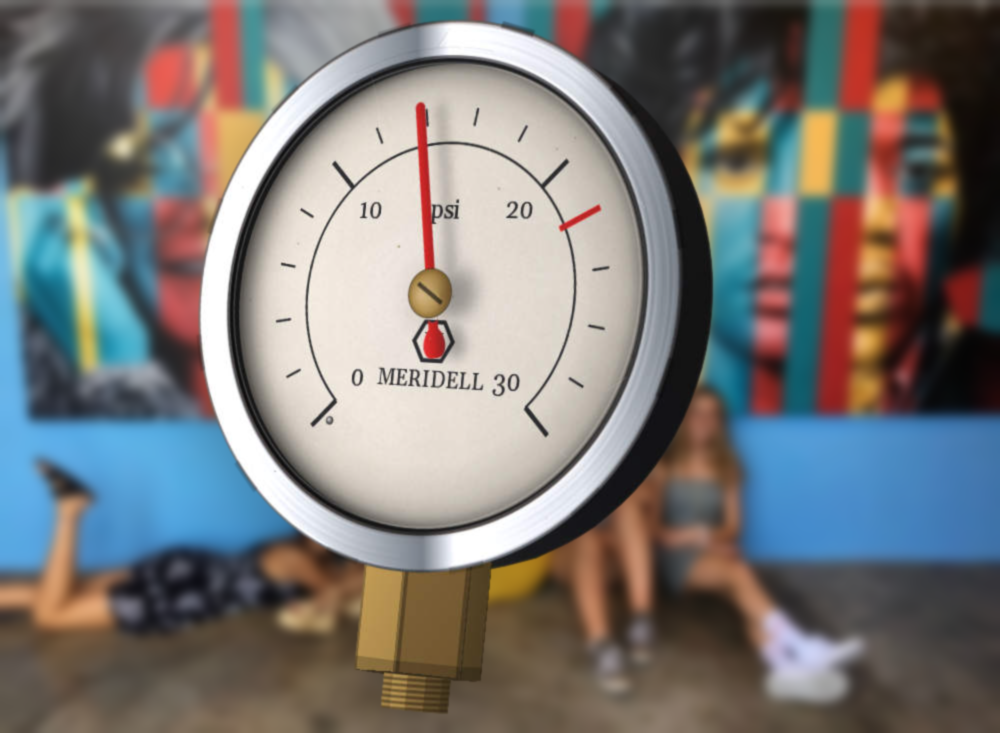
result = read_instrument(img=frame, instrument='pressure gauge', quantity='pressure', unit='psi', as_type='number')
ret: 14 psi
